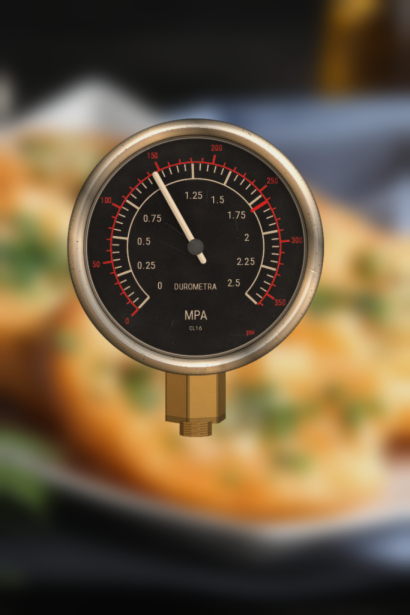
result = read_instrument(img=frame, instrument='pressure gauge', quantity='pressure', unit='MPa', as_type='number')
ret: 1 MPa
